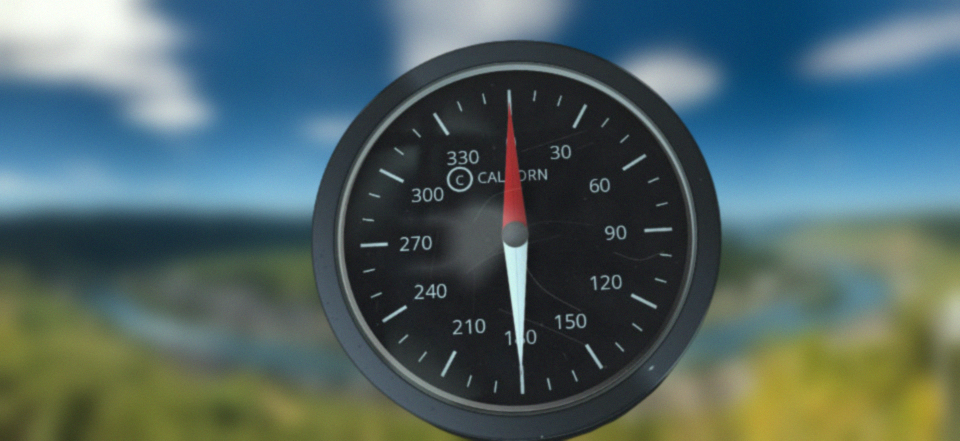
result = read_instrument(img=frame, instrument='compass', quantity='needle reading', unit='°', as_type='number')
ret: 0 °
